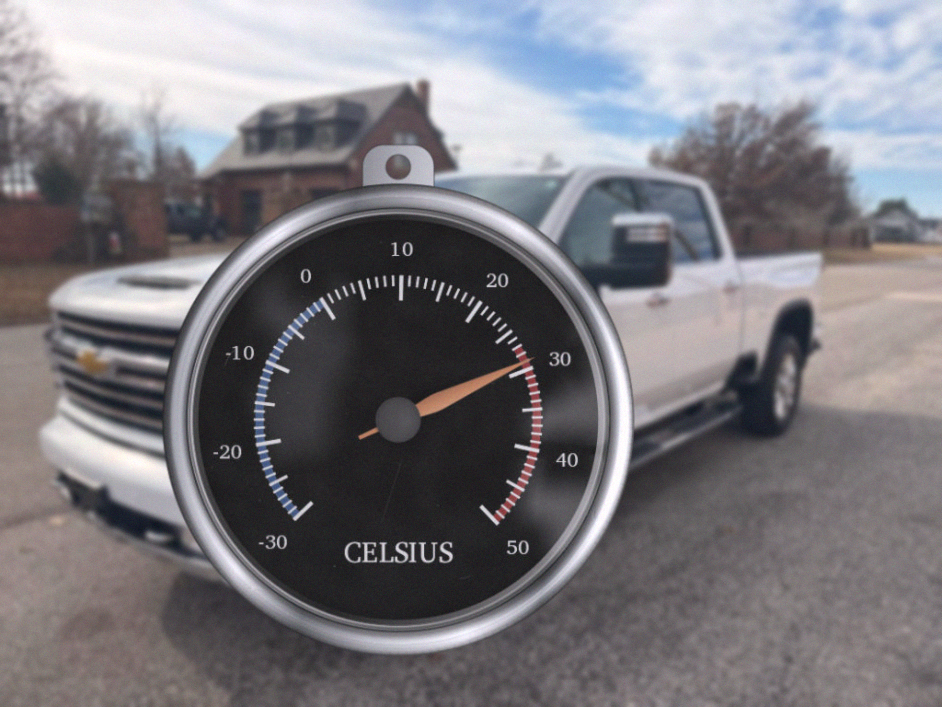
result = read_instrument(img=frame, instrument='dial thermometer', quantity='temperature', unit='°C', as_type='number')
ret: 29 °C
